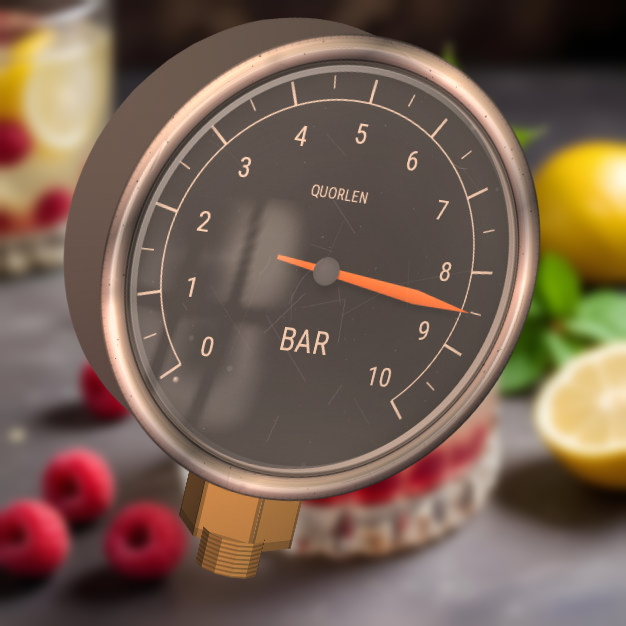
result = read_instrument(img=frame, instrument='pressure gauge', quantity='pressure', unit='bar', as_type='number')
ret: 8.5 bar
